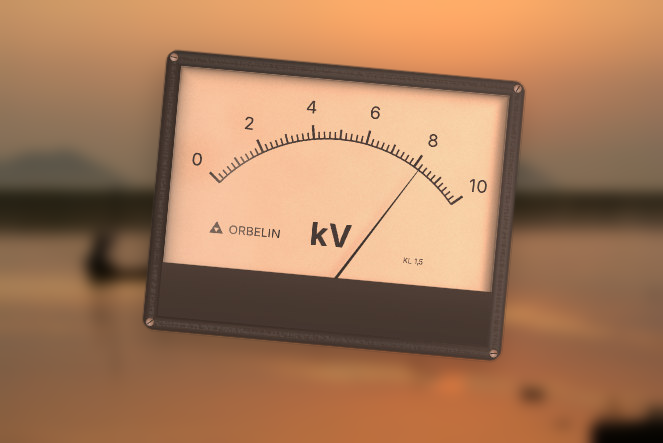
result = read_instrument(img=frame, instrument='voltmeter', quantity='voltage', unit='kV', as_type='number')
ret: 8.2 kV
